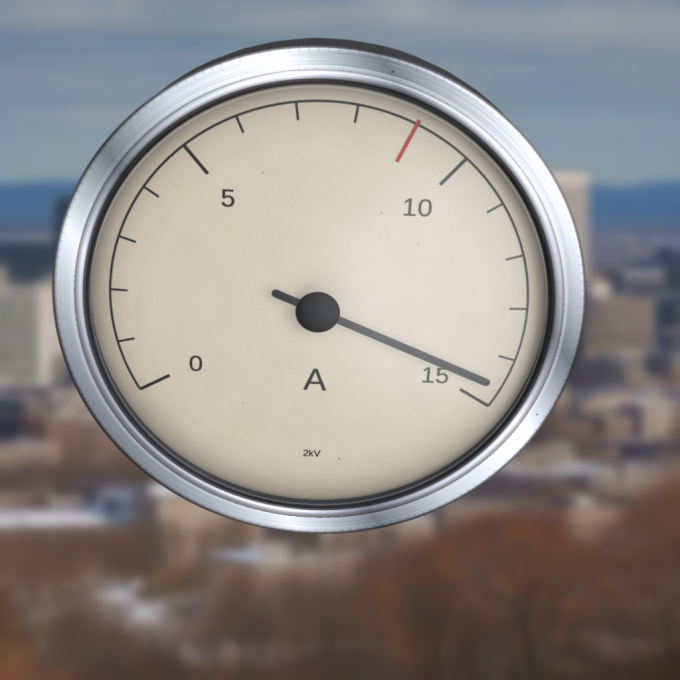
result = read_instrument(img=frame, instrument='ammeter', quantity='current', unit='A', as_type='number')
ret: 14.5 A
